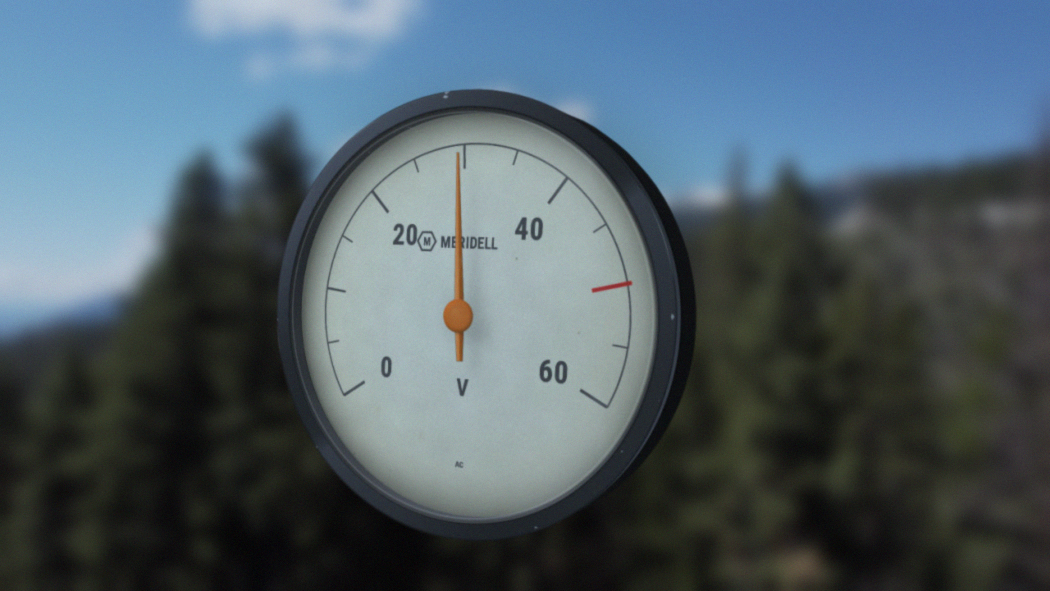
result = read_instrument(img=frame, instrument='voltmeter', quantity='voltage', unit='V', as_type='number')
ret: 30 V
